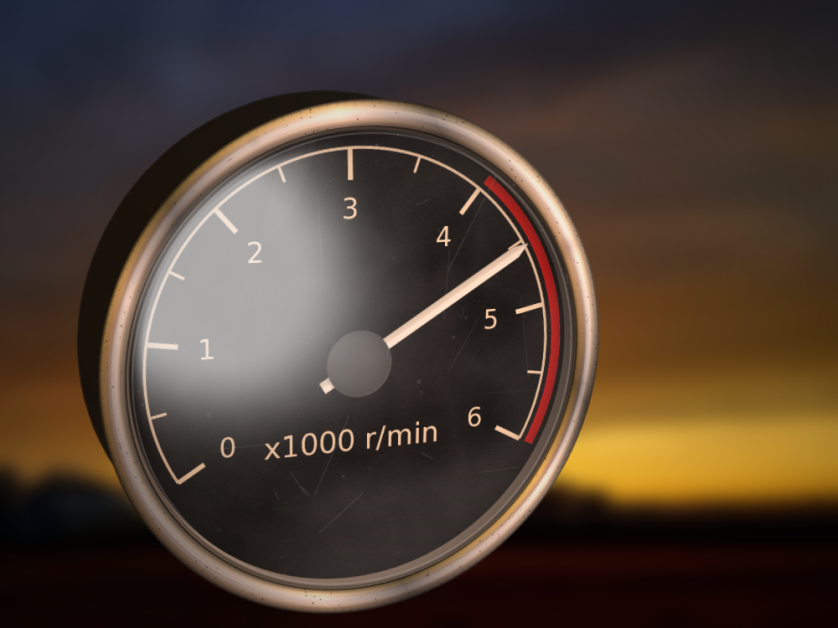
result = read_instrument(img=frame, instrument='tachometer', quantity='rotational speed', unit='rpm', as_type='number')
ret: 4500 rpm
